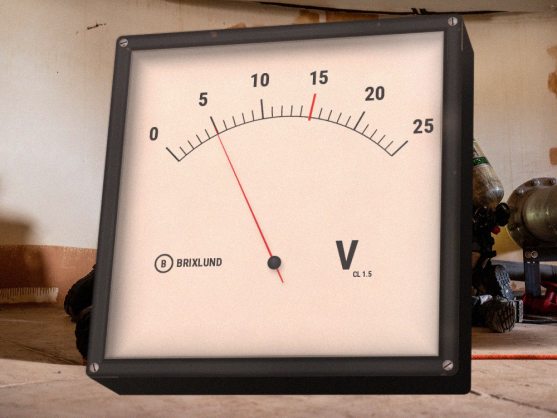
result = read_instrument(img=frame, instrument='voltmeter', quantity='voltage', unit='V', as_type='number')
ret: 5 V
